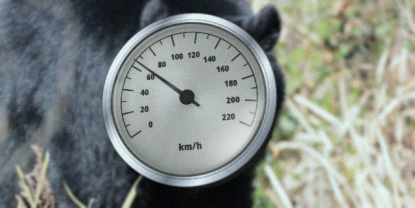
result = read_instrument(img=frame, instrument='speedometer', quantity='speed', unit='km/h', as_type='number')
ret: 65 km/h
